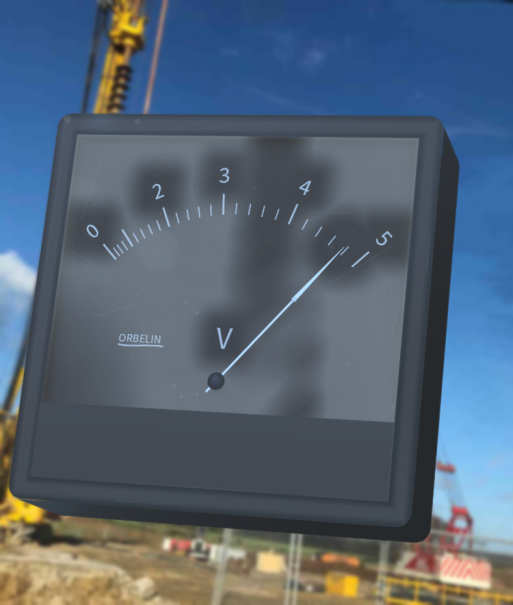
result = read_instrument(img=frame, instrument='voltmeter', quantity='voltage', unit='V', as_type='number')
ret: 4.8 V
